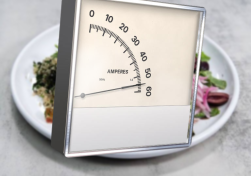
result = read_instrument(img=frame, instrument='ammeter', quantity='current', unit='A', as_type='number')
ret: 55 A
